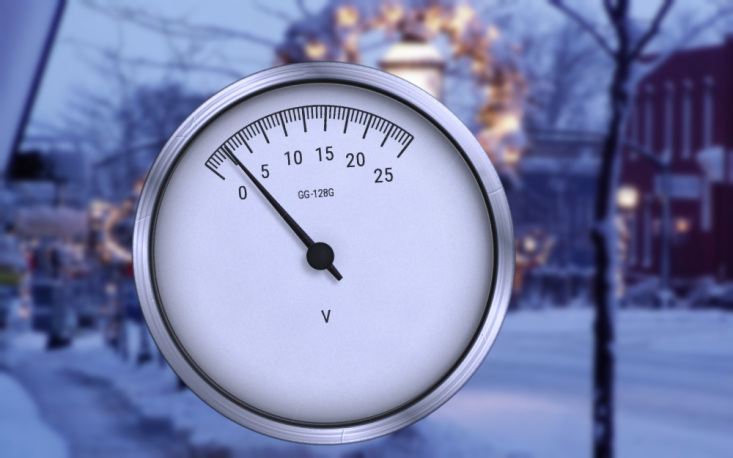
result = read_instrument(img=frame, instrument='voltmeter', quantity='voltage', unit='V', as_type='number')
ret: 3 V
